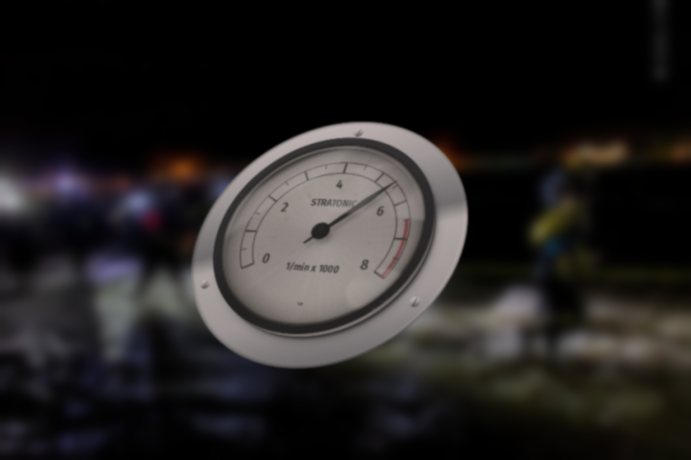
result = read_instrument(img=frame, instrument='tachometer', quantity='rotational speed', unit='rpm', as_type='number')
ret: 5500 rpm
